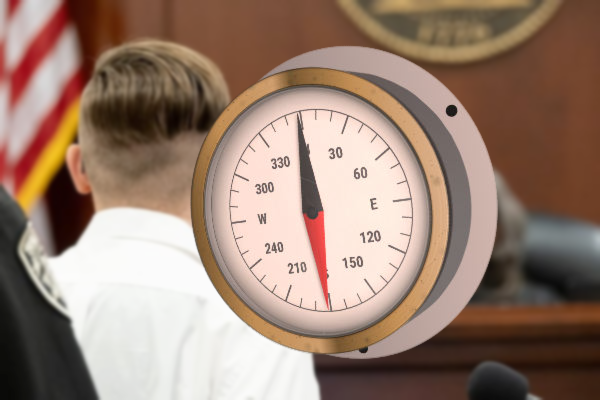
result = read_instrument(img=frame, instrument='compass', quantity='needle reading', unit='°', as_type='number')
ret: 180 °
